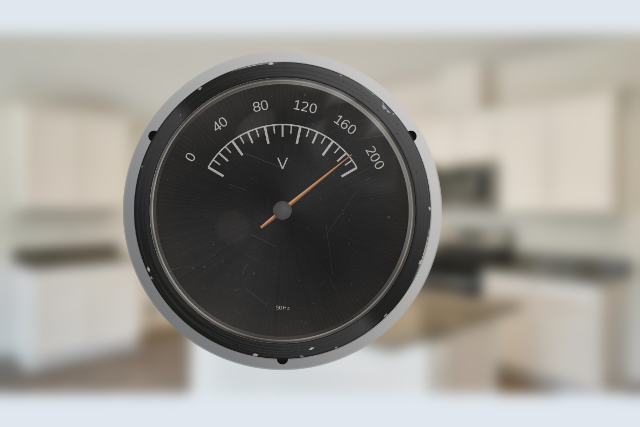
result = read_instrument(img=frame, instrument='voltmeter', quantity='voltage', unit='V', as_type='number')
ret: 185 V
